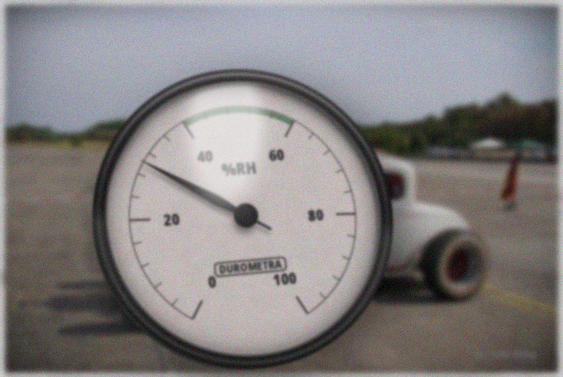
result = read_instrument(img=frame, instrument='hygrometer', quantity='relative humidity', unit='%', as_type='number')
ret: 30 %
